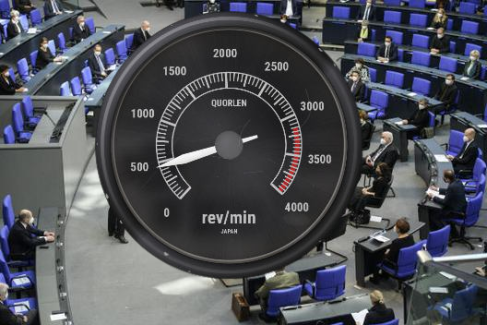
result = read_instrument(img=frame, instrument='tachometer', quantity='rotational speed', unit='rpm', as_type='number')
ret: 450 rpm
